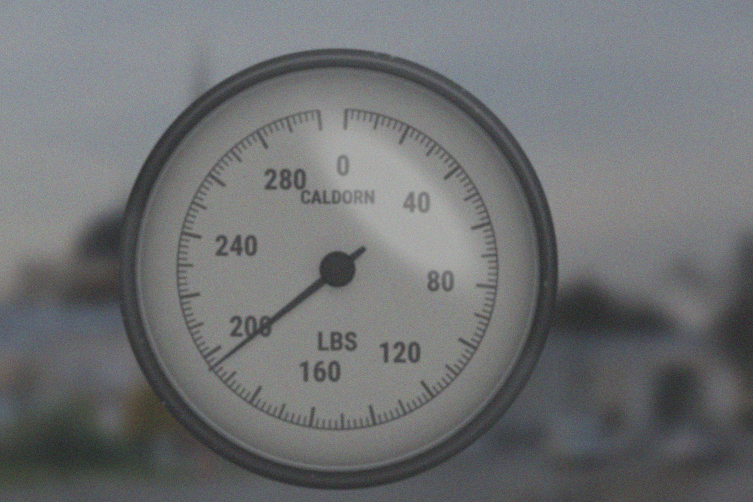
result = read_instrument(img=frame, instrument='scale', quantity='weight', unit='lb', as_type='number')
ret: 196 lb
